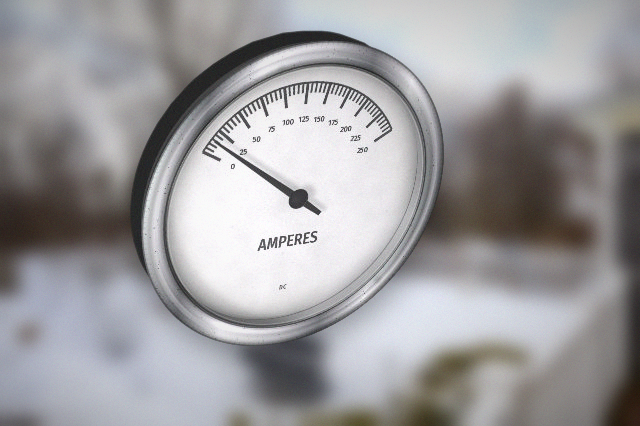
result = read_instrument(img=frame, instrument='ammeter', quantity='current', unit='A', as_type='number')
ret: 15 A
